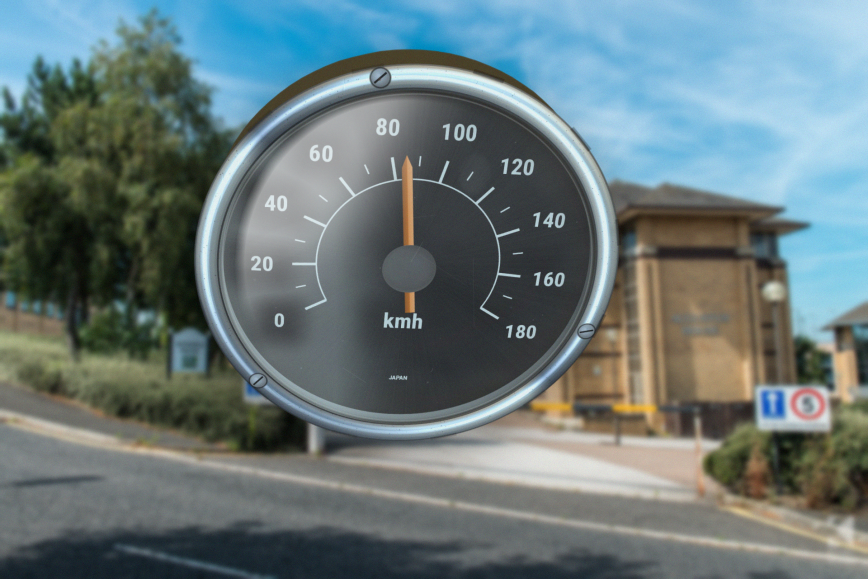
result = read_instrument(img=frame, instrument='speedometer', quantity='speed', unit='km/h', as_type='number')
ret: 85 km/h
